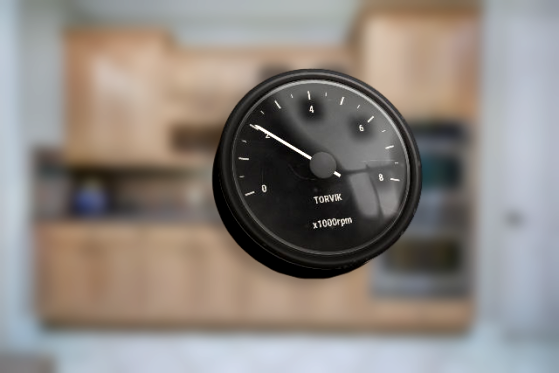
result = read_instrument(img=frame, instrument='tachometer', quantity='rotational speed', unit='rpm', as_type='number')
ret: 2000 rpm
